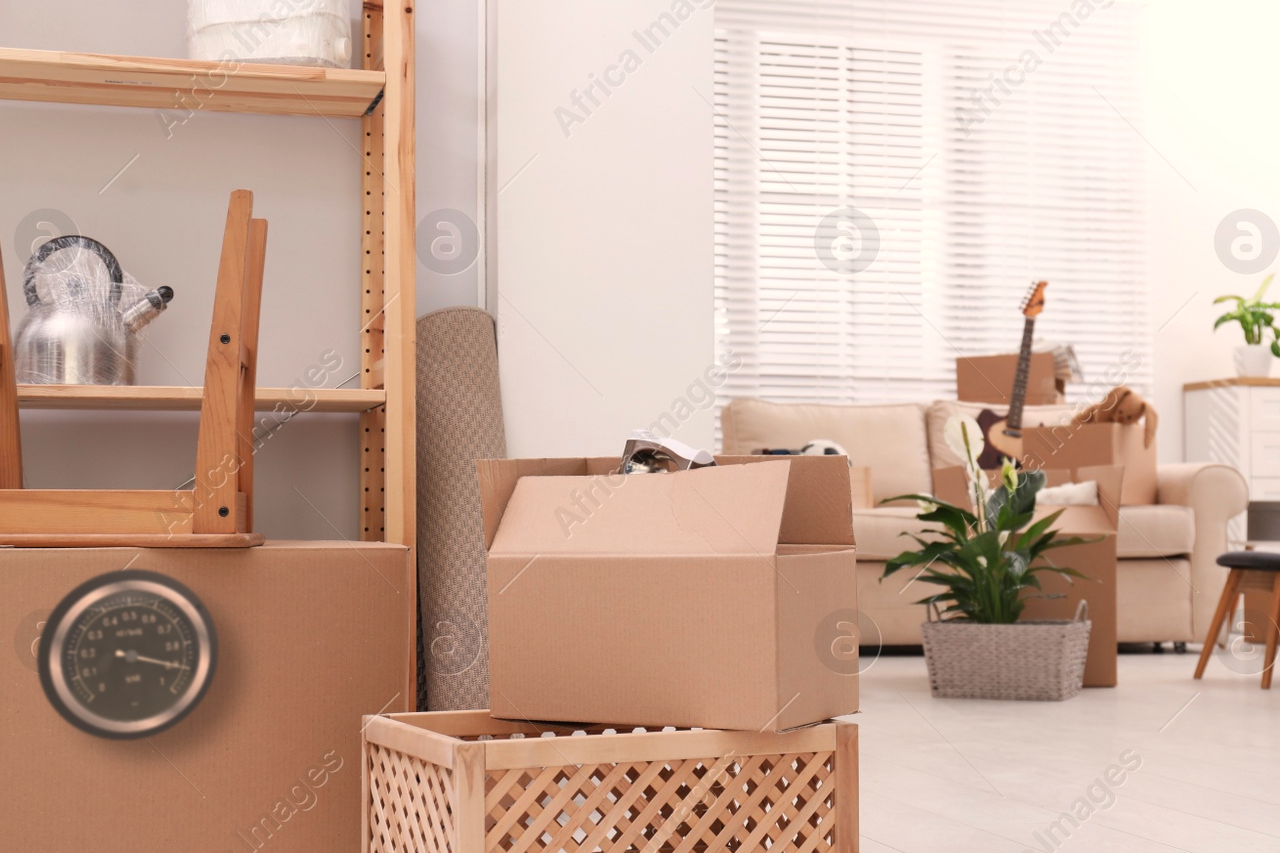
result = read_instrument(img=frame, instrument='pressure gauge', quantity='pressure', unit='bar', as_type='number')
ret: 0.9 bar
